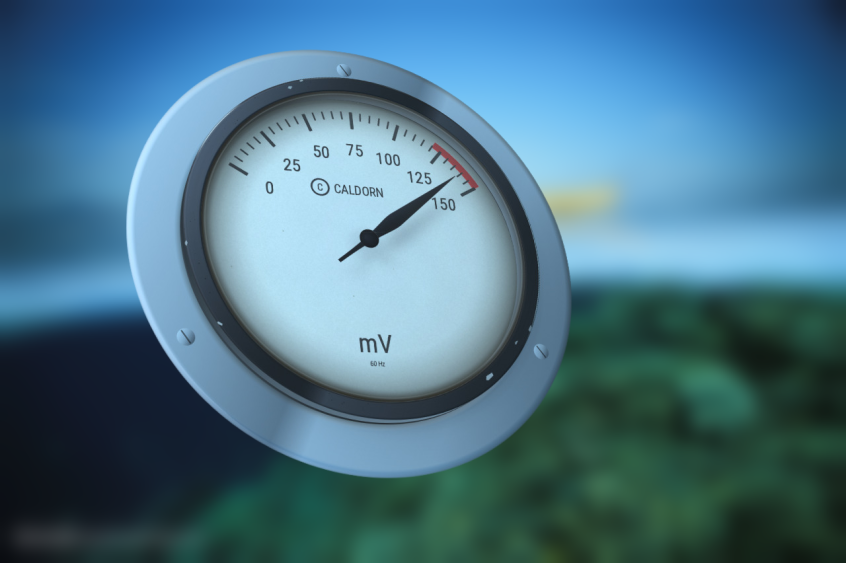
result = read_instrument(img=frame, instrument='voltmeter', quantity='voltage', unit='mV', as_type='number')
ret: 140 mV
